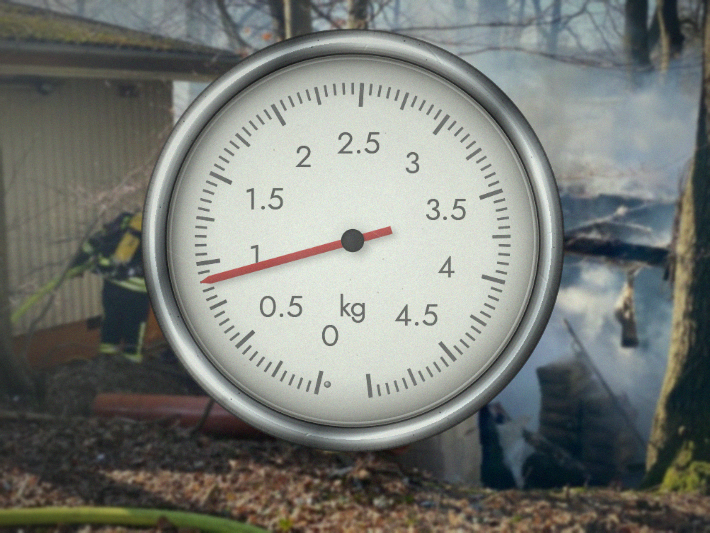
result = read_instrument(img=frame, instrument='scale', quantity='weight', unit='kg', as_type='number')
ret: 0.9 kg
